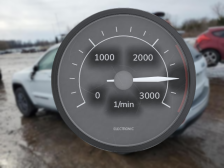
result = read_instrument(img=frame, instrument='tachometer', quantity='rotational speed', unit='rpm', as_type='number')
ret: 2600 rpm
